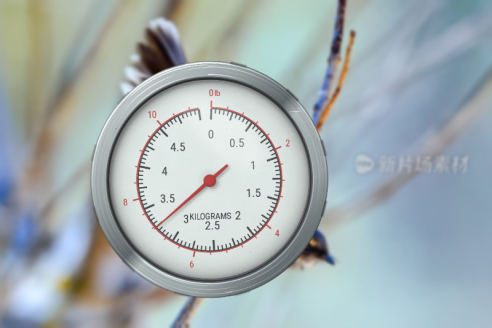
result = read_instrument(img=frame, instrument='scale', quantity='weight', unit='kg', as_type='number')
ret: 3.25 kg
